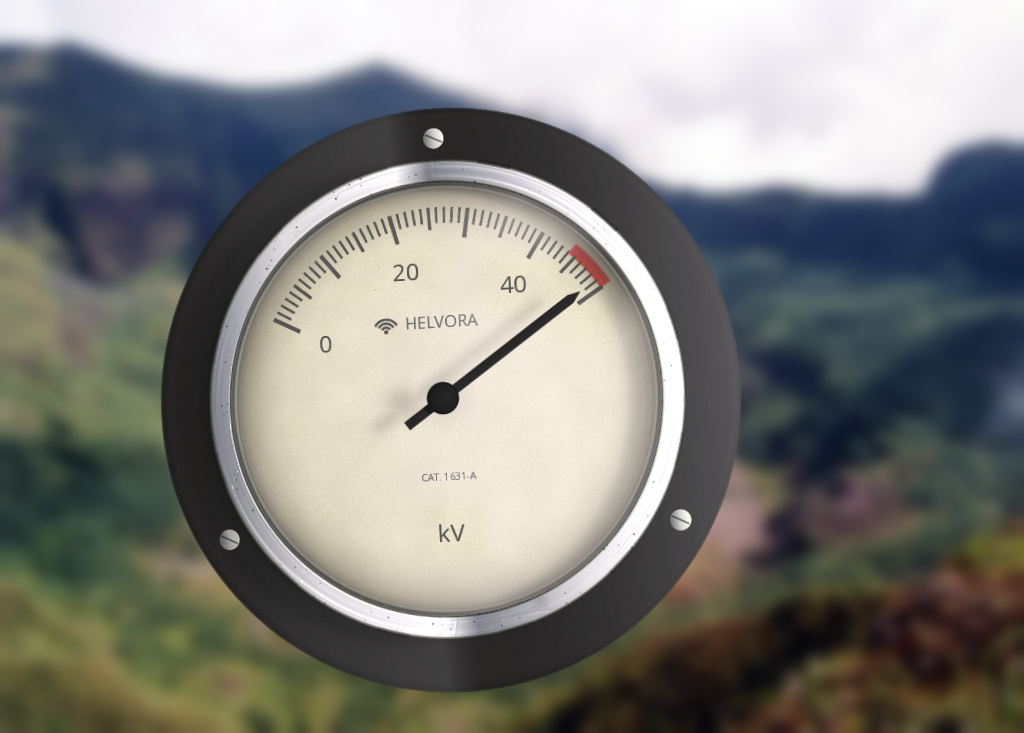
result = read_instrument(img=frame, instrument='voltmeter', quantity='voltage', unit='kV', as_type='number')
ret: 49 kV
